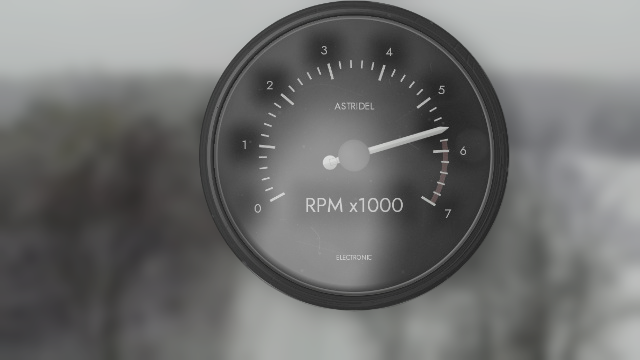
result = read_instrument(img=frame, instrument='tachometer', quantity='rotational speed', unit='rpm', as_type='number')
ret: 5600 rpm
